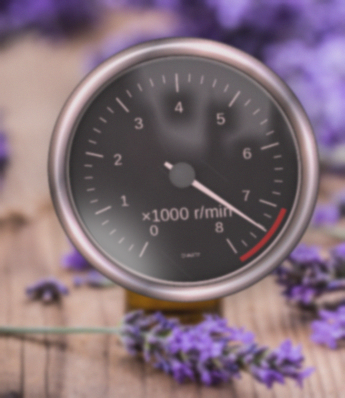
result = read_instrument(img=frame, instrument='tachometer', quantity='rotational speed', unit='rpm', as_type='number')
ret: 7400 rpm
